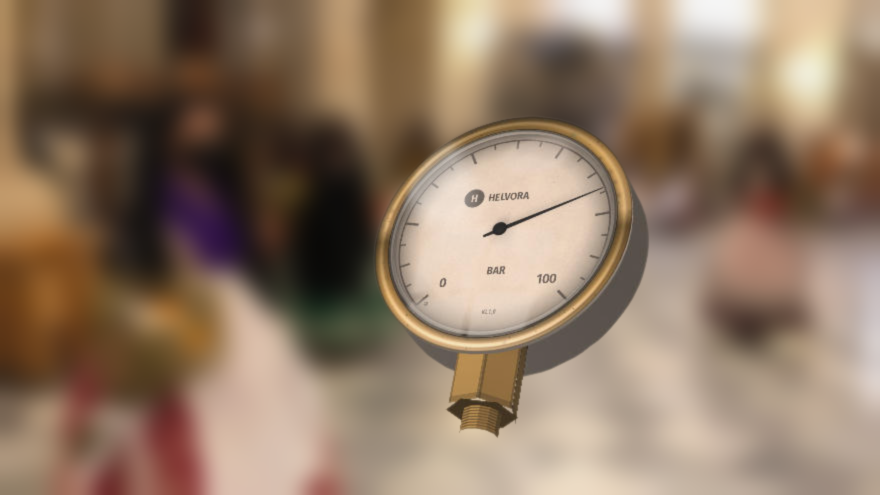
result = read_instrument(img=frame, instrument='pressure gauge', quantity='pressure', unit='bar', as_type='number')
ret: 75 bar
